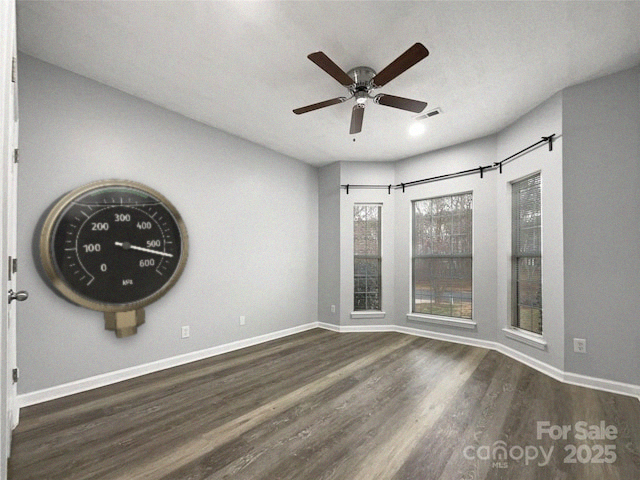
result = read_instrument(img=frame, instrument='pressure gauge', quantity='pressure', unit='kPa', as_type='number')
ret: 540 kPa
